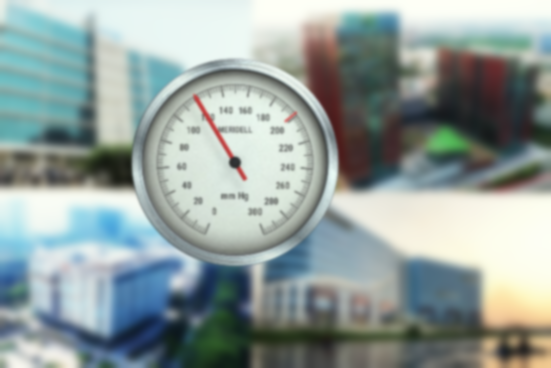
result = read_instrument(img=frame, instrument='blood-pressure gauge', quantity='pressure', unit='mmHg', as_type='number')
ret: 120 mmHg
